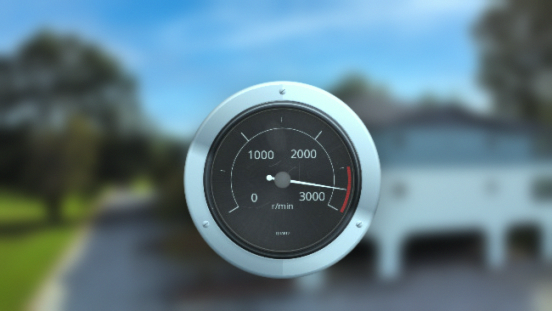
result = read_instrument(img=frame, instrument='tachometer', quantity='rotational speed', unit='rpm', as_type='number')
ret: 2750 rpm
